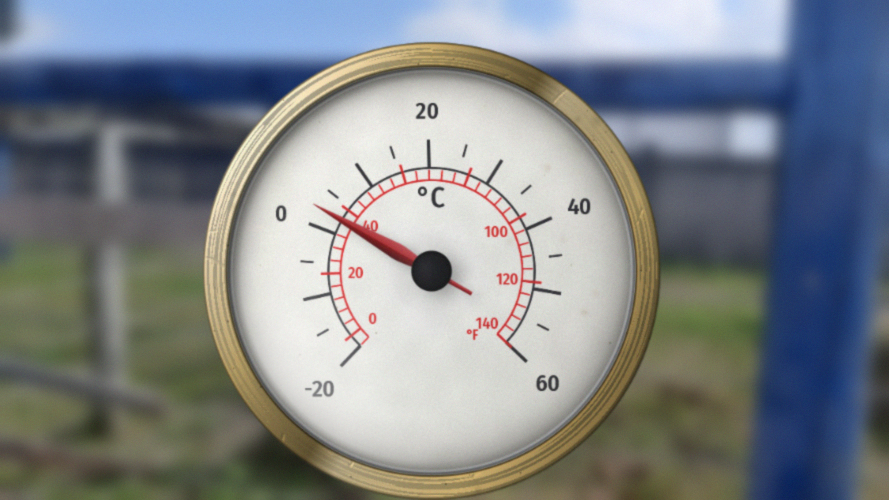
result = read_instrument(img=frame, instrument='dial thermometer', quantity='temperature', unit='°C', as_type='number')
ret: 2.5 °C
